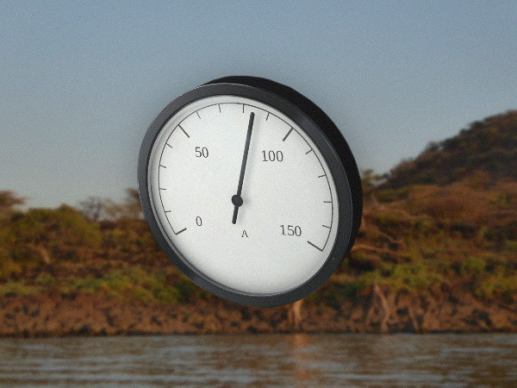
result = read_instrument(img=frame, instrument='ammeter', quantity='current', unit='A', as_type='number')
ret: 85 A
